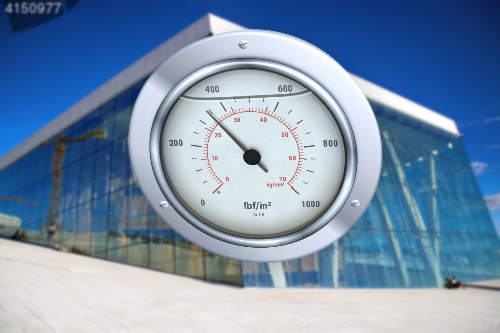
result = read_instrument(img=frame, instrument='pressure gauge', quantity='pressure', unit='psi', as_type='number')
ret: 350 psi
